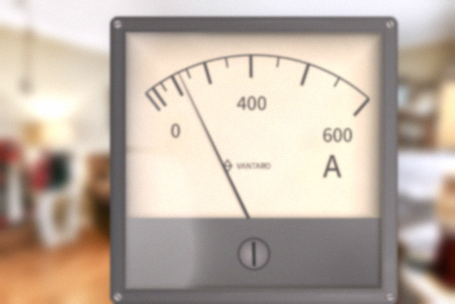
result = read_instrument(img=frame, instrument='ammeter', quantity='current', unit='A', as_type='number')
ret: 225 A
